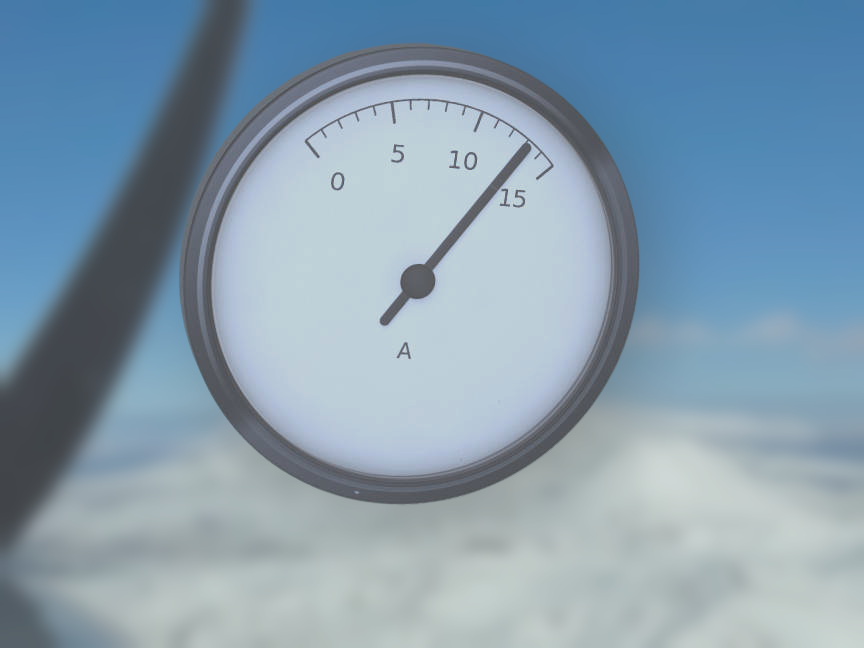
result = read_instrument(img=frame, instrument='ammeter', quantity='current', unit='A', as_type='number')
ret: 13 A
